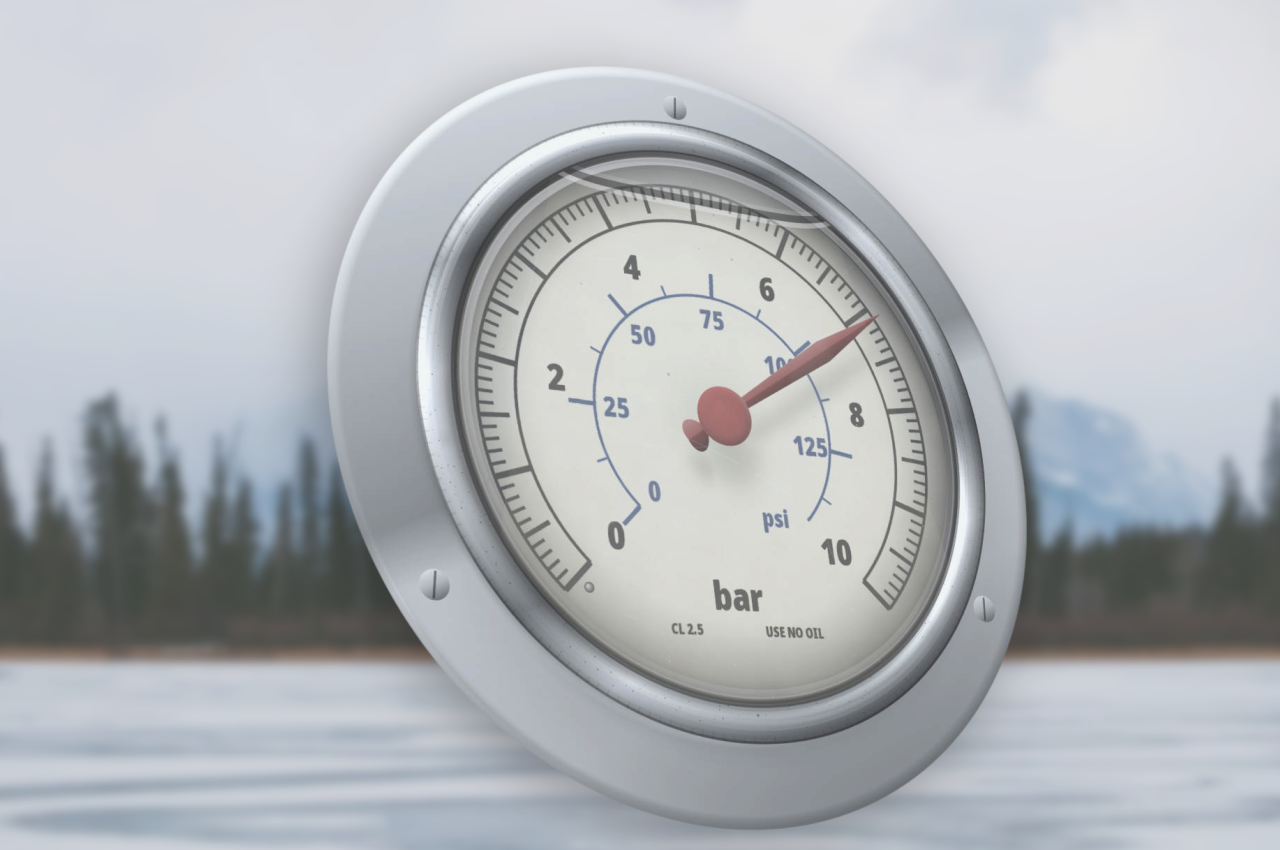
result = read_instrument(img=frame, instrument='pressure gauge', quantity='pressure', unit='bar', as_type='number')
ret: 7.1 bar
